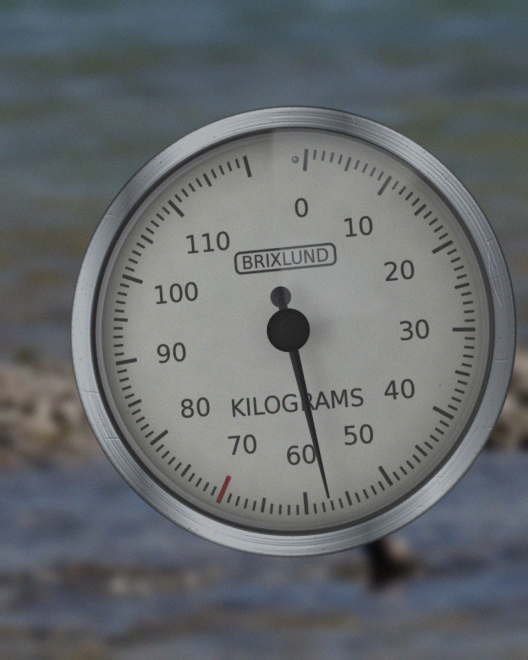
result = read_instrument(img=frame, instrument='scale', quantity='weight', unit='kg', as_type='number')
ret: 57 kg
